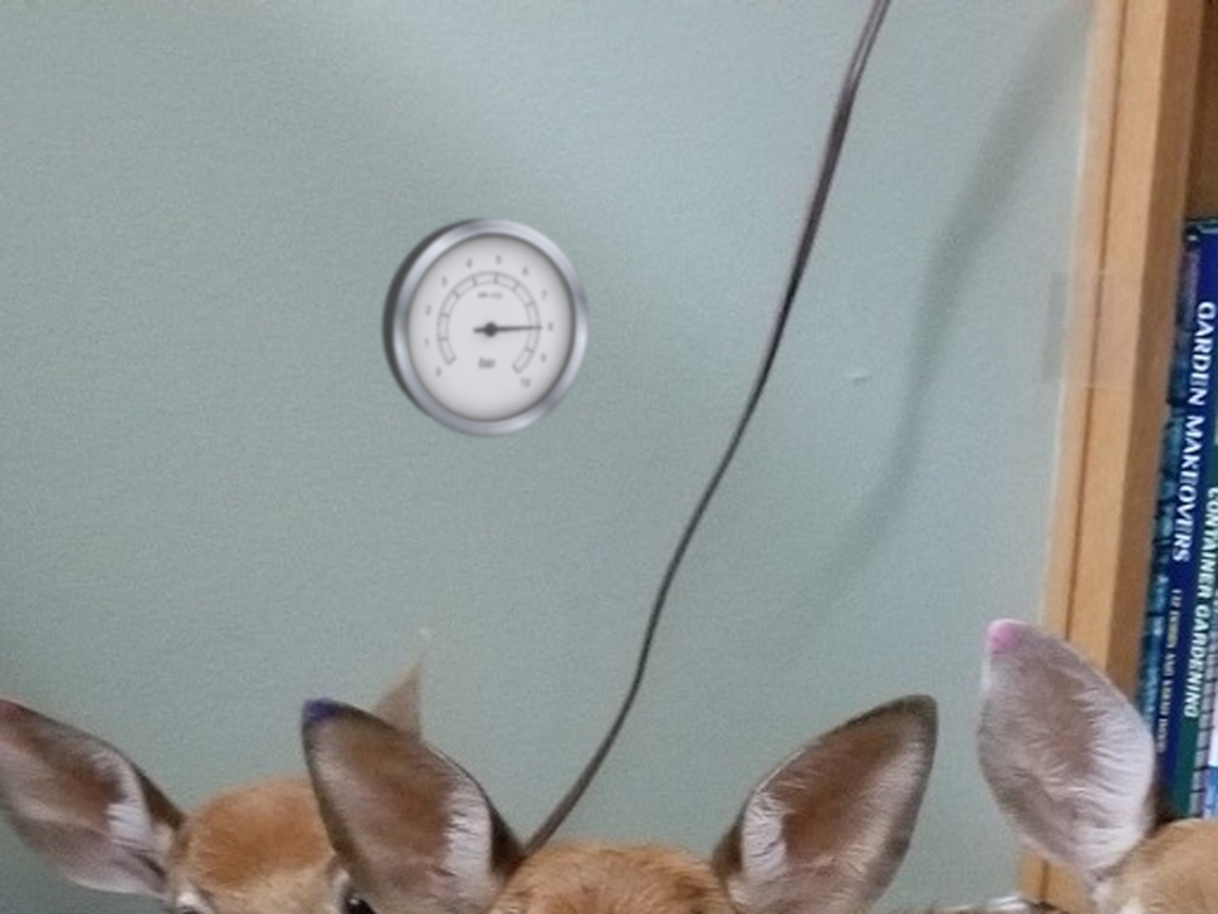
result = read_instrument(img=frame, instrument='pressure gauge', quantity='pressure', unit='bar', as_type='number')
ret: 8 bar
